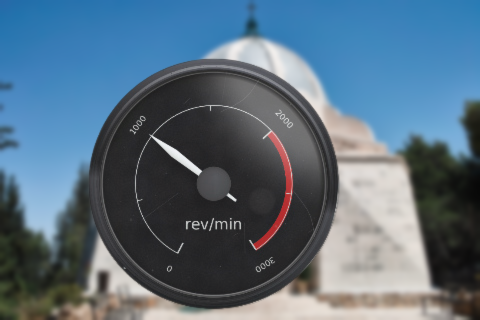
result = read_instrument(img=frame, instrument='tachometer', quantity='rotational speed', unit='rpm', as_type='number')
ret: 1000 rpm
